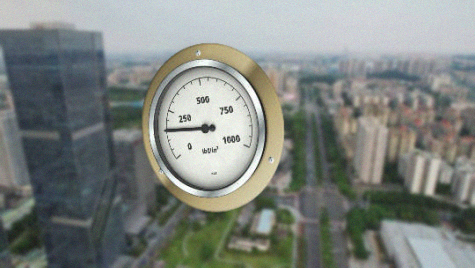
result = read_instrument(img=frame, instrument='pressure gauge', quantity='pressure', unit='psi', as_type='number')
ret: 150 psi
